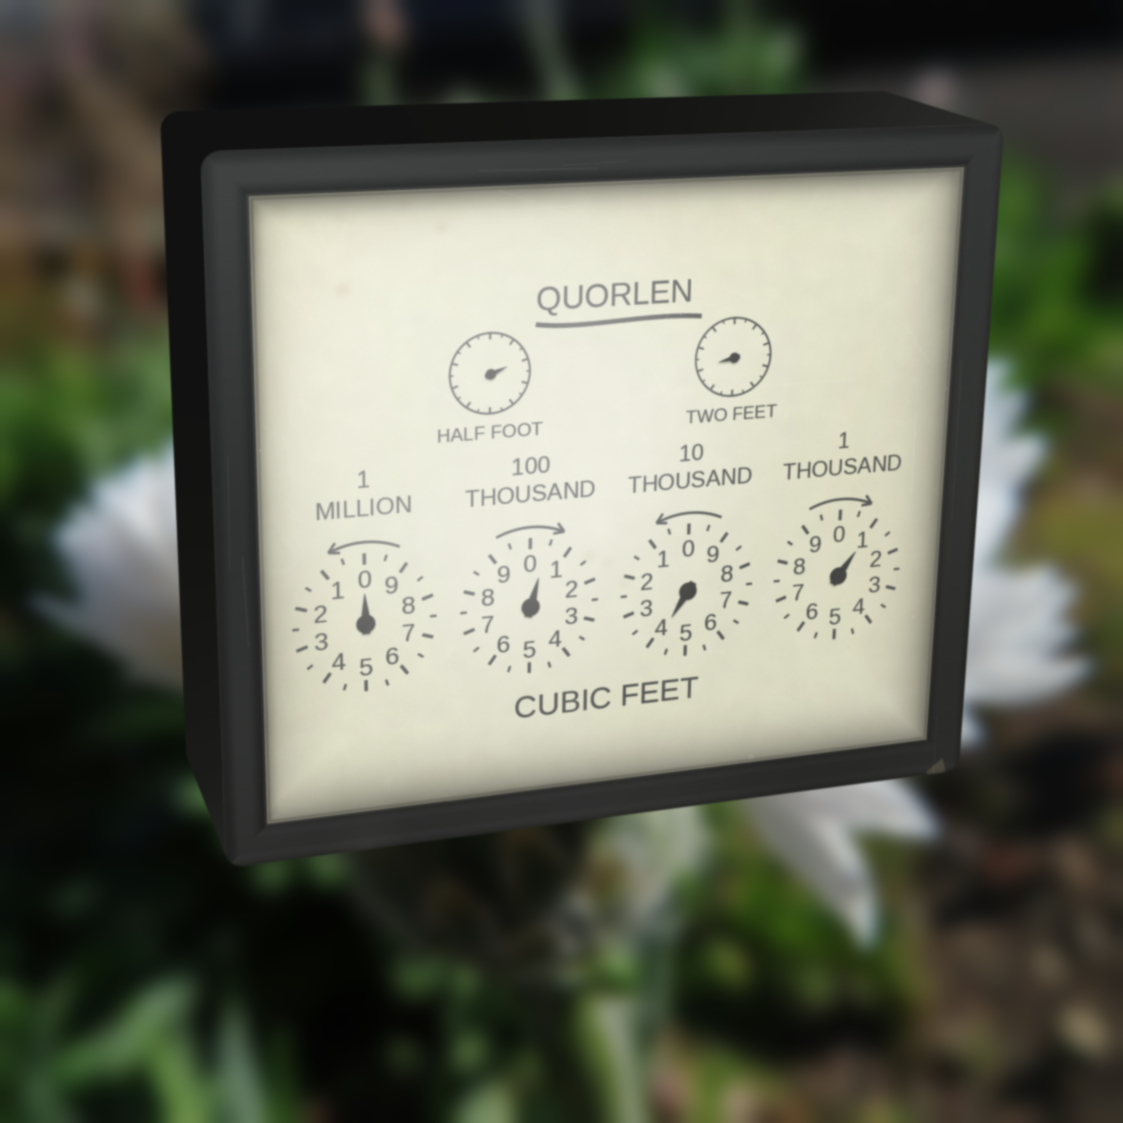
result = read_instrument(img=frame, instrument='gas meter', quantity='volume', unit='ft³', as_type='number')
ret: 4100 ft³
